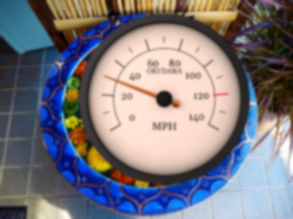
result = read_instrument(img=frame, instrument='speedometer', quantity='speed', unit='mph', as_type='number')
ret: 30 mph
